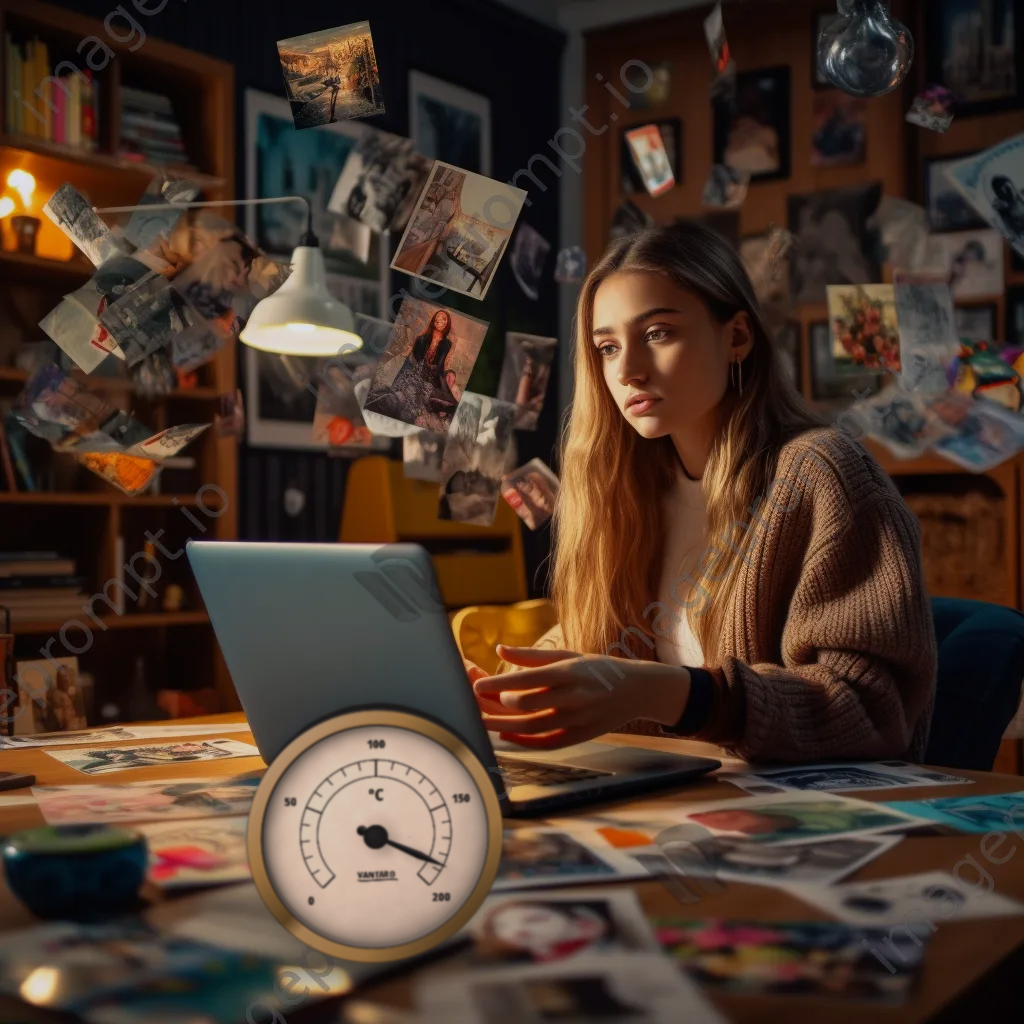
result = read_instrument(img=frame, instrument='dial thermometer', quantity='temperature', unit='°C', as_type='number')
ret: 185 °C
